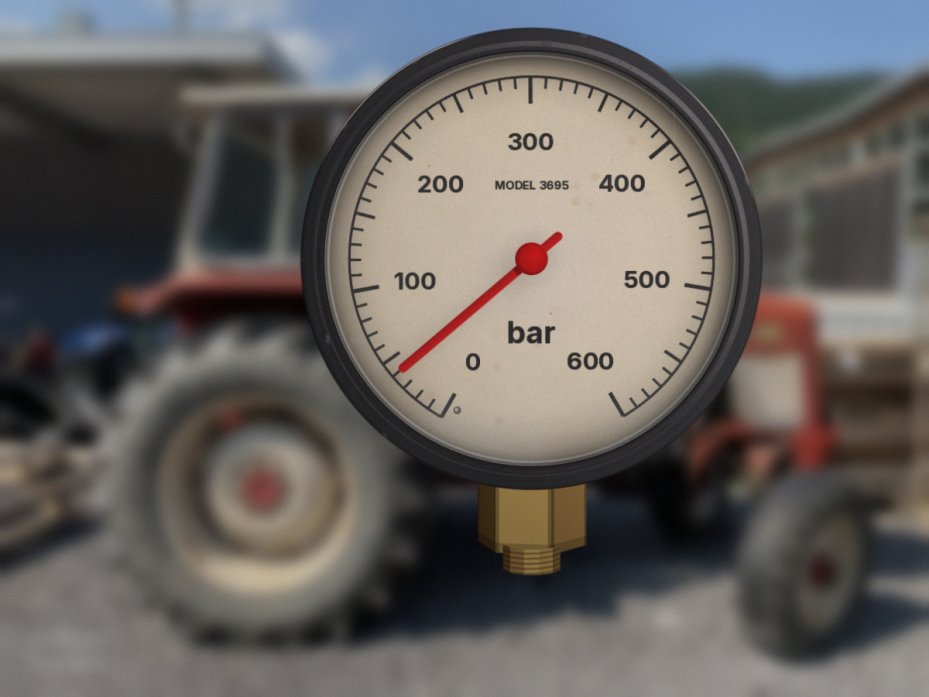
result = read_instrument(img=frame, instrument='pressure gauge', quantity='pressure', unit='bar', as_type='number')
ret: 40 bar
